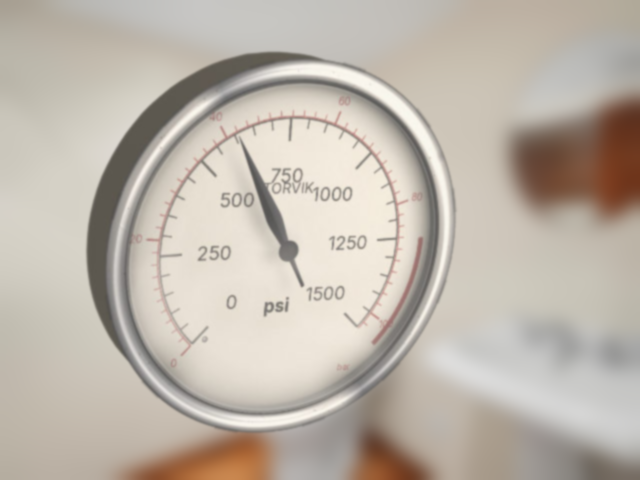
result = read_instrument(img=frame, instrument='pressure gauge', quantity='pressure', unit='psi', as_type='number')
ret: 600 psi
